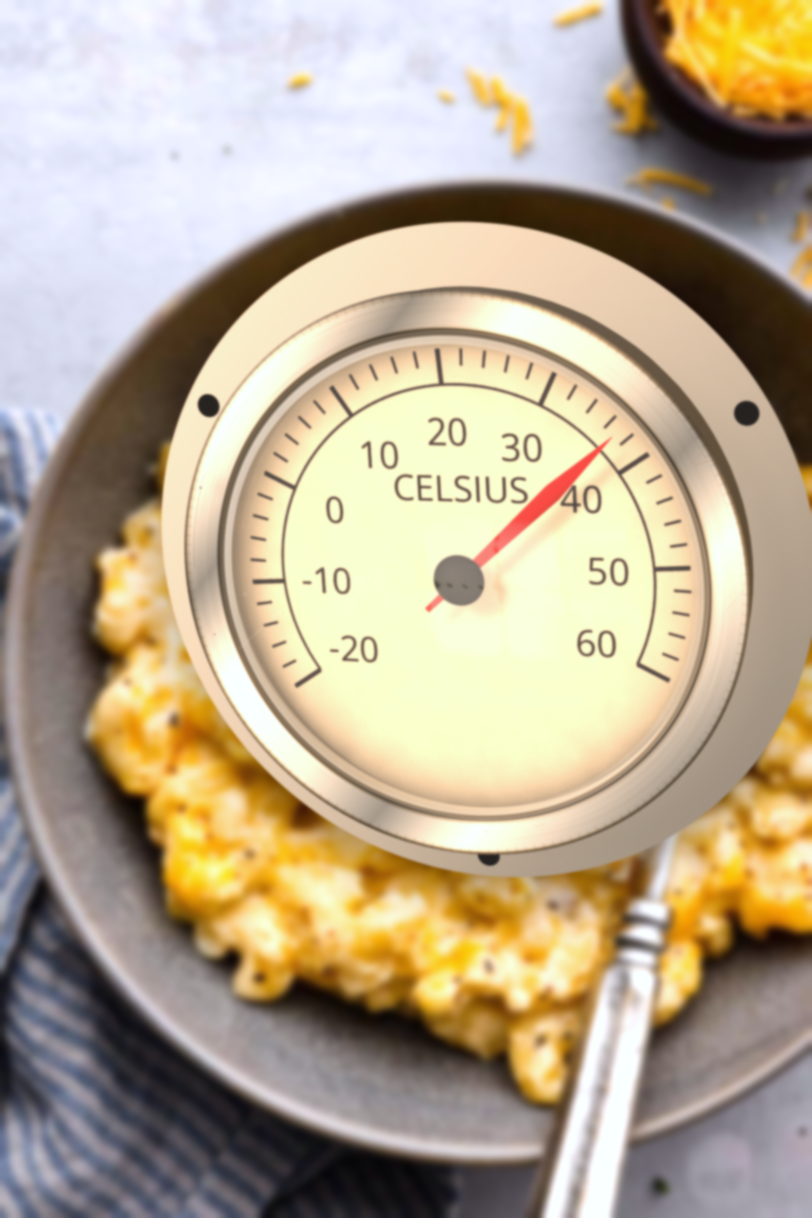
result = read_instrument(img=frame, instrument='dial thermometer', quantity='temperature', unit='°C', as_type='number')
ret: 37 °C
